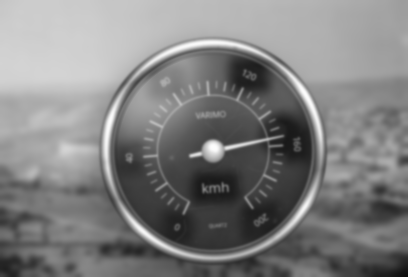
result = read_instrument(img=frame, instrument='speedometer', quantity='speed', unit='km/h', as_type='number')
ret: 155 km/h
